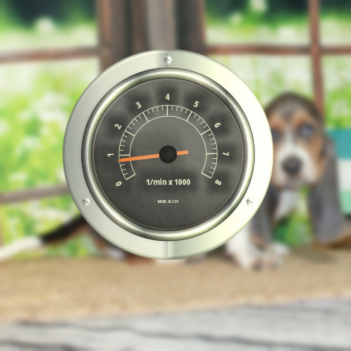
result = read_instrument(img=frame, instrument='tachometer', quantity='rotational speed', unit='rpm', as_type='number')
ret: 800 rpm
